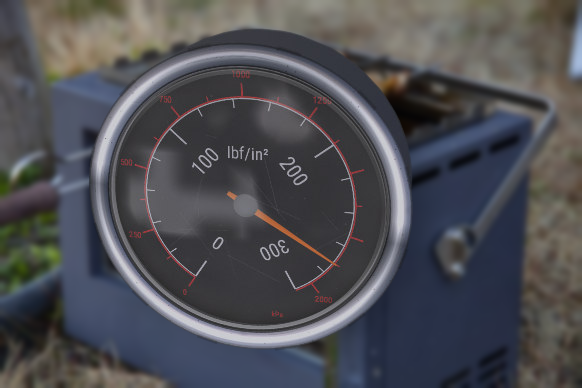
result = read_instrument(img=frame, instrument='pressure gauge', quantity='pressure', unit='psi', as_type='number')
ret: 270 psi
